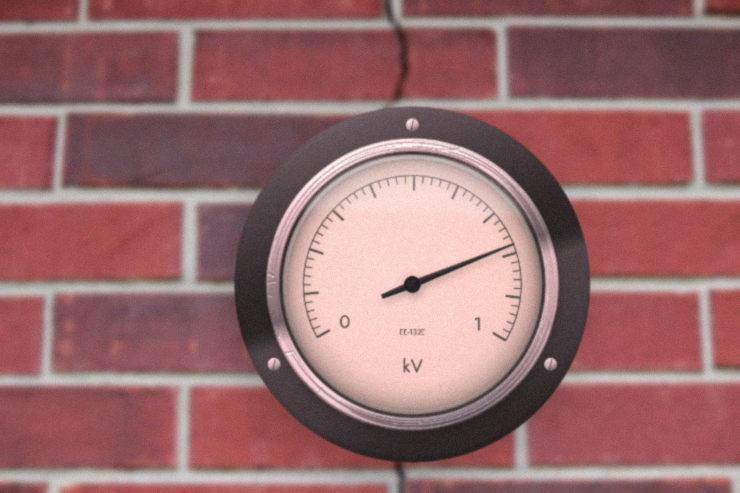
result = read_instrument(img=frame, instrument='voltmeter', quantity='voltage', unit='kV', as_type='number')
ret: 0.78 kV
